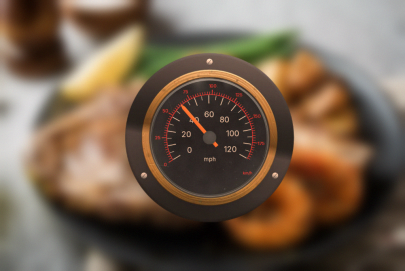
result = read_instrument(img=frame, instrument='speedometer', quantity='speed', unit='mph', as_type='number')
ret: 40 mph
